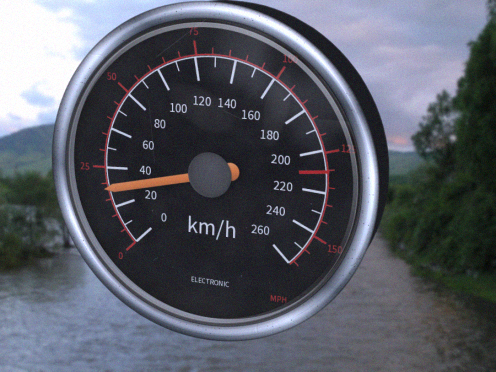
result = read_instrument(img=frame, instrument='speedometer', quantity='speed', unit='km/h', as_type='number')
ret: 30 km/h
